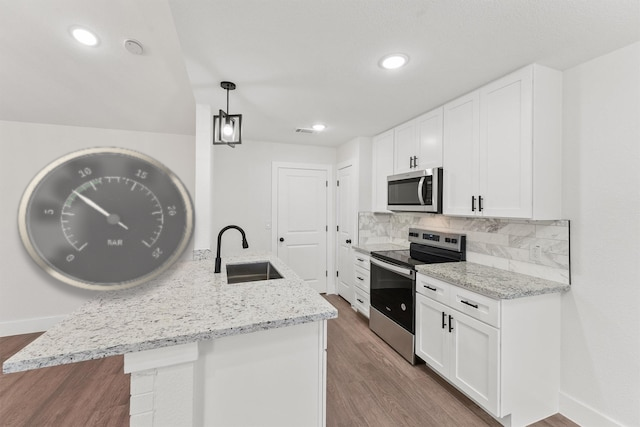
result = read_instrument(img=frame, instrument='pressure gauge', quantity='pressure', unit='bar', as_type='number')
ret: 8 bar
